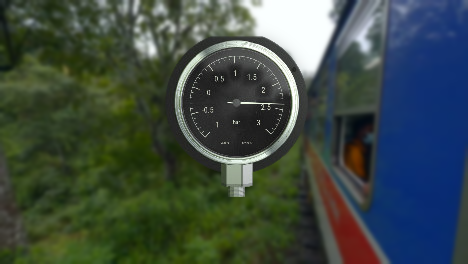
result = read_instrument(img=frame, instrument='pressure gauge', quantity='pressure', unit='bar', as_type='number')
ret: 2.4 bar
